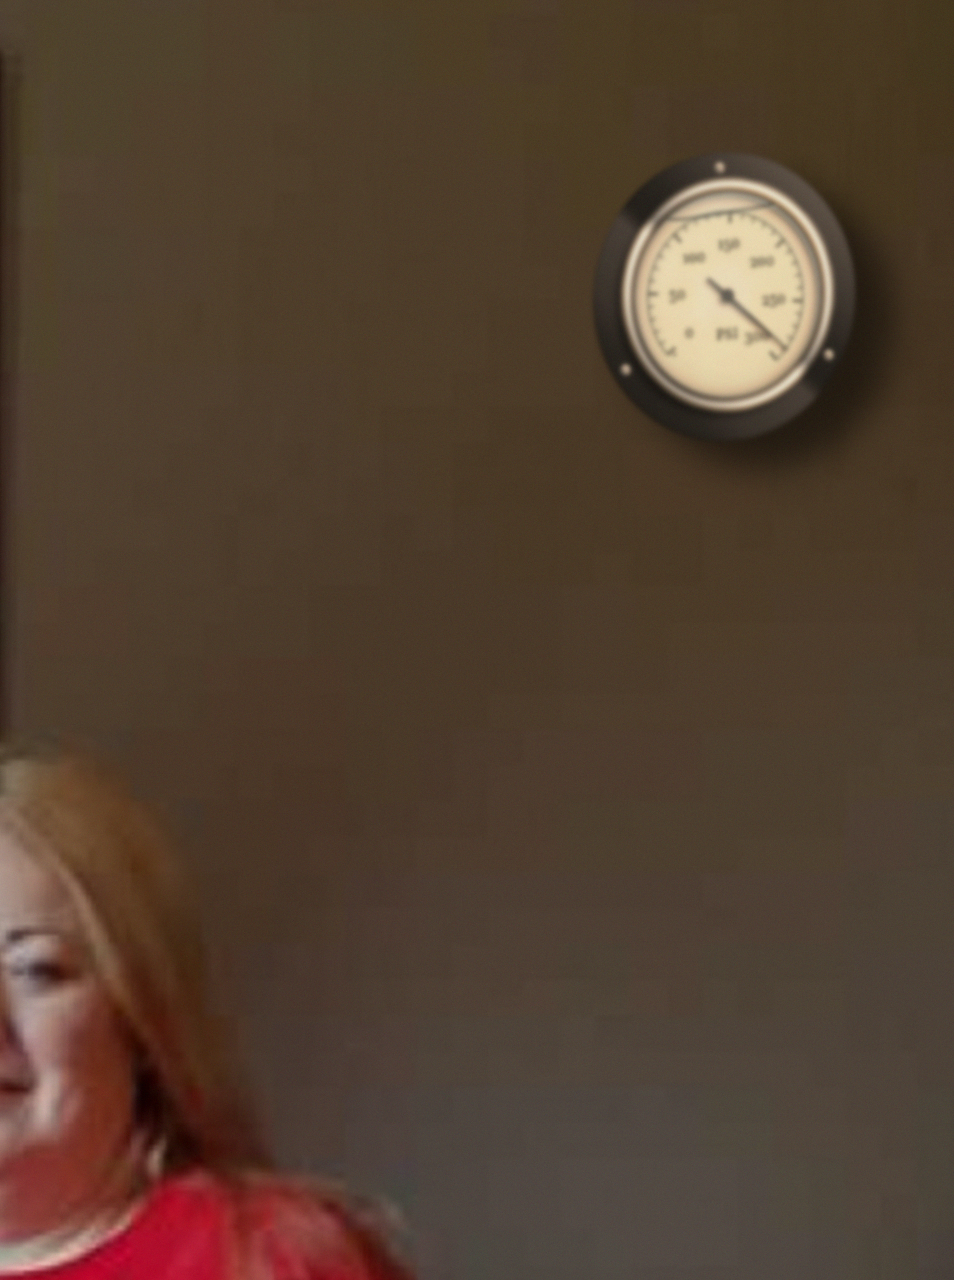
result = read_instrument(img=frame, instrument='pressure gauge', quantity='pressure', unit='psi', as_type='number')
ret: 290 psi
